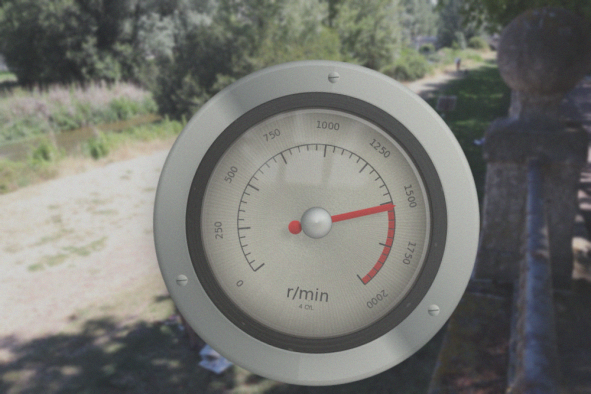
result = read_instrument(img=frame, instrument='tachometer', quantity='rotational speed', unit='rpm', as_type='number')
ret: 1525 rpm
